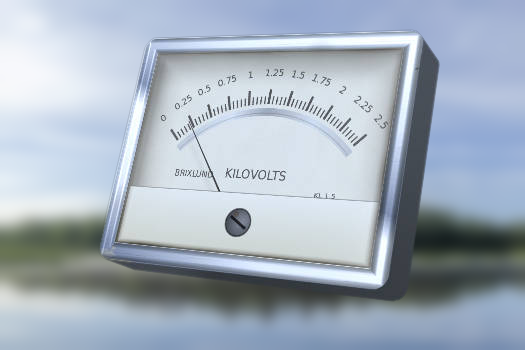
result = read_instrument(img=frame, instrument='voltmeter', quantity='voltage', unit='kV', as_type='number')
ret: 0.25 kV
